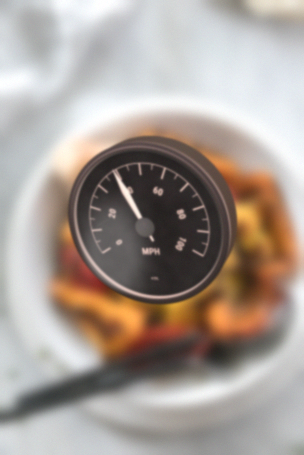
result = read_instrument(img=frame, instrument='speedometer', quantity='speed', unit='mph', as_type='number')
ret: 40 mph
